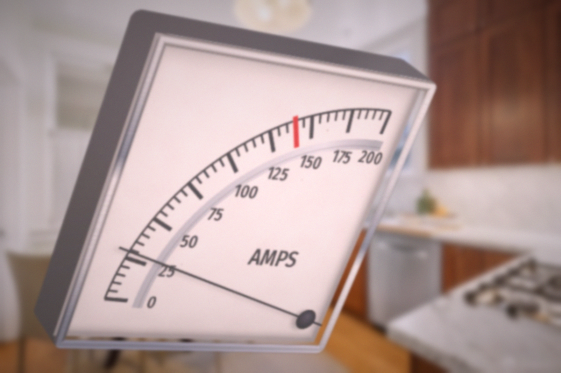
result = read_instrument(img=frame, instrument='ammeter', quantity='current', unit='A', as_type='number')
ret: 30 A
